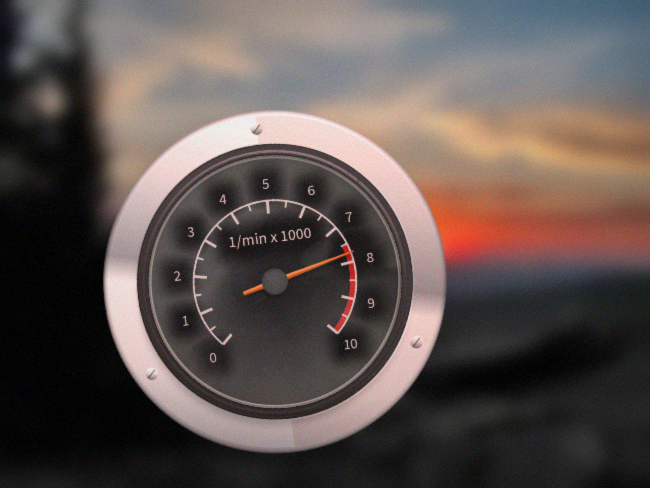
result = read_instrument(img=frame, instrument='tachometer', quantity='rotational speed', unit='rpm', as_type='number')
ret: 7750 rpm
